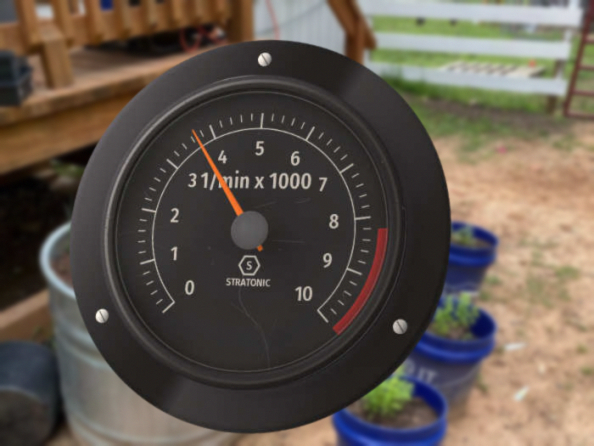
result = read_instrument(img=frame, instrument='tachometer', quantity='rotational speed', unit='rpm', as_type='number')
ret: 3700 rpm
